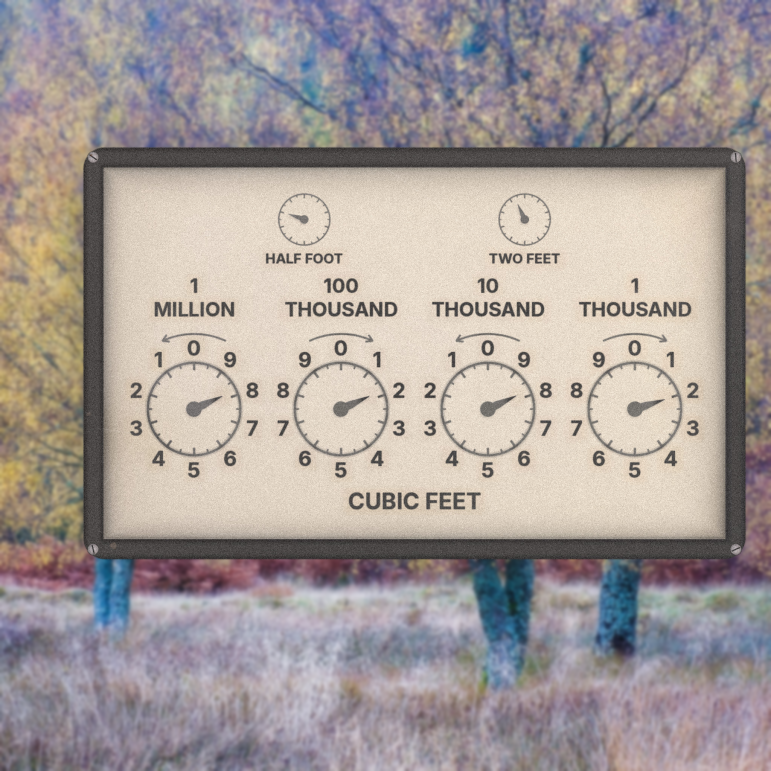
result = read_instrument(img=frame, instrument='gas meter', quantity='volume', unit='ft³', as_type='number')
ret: 818200 ft³
